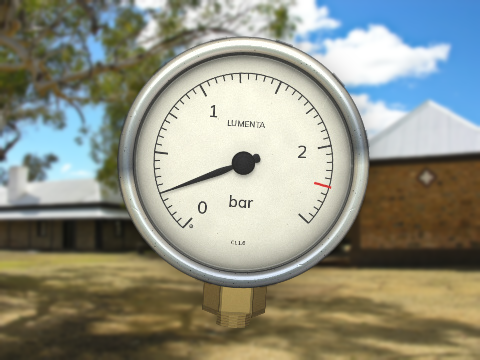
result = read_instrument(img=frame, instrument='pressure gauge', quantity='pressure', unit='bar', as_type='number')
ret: 0.25 bar
